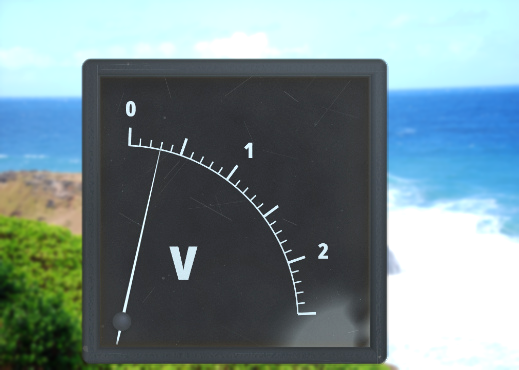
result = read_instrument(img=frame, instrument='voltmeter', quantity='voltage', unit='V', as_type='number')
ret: 0.3 V
